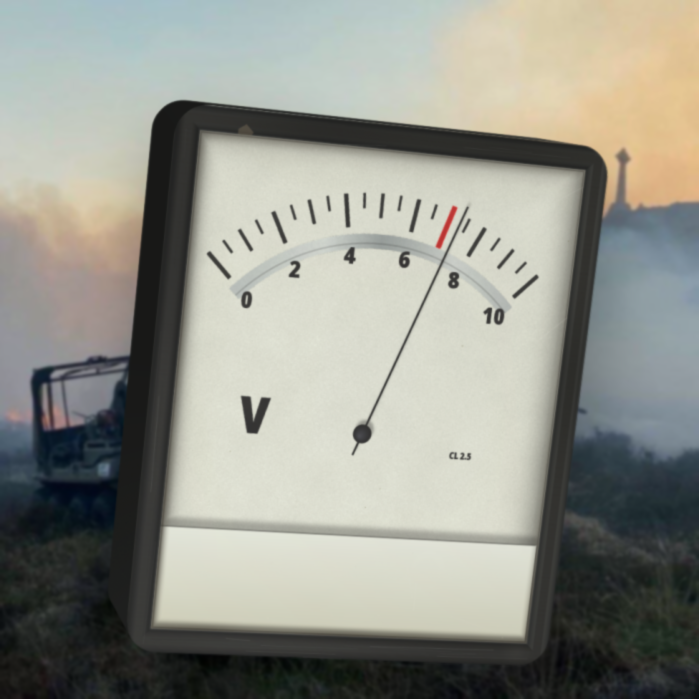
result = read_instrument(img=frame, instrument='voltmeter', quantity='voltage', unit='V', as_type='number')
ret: 7.25 V
